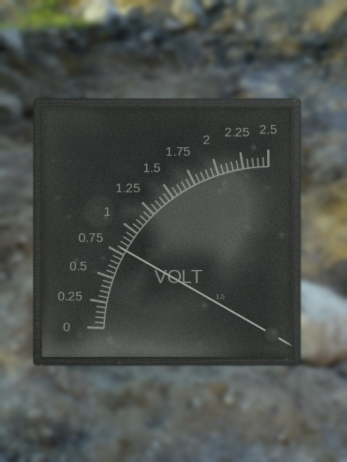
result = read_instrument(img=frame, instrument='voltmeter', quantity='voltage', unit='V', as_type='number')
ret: 0.8 V
